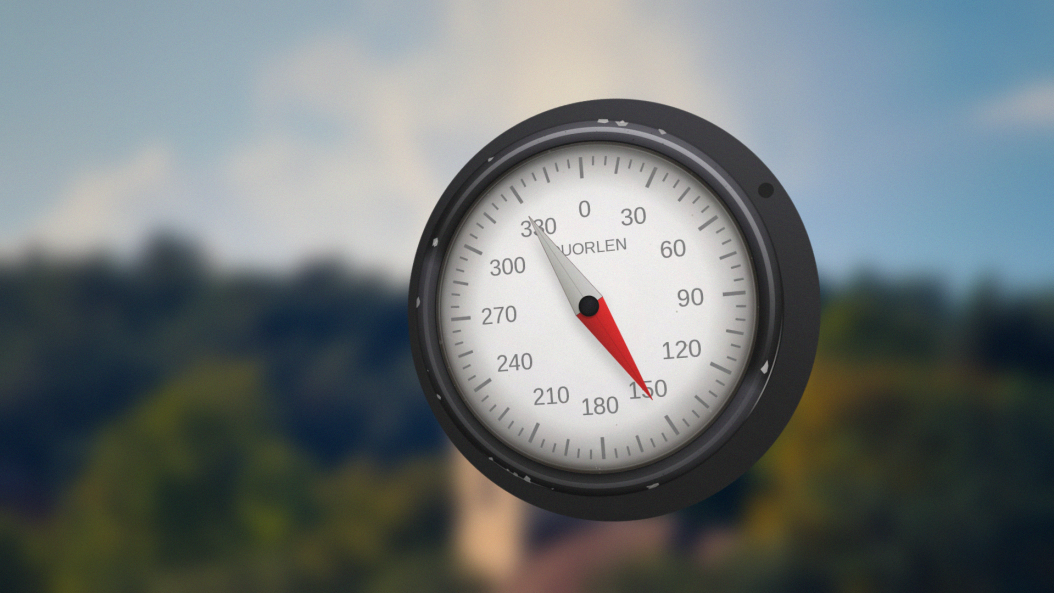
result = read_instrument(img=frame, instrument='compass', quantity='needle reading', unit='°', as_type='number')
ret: 150 °
